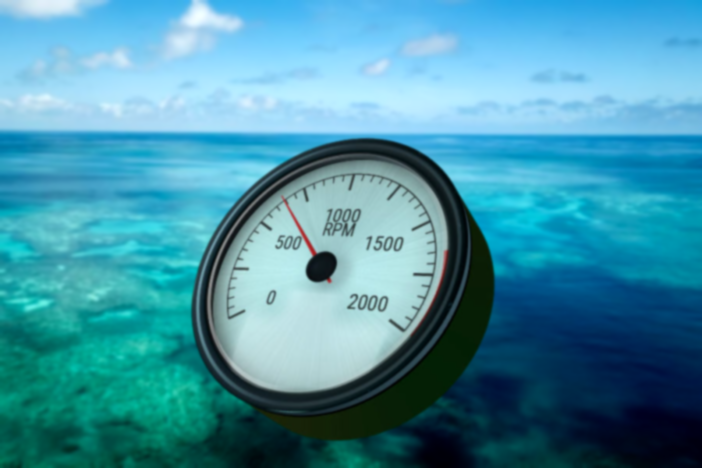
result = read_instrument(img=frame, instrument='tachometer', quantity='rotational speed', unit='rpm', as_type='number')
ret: 650 rpm
